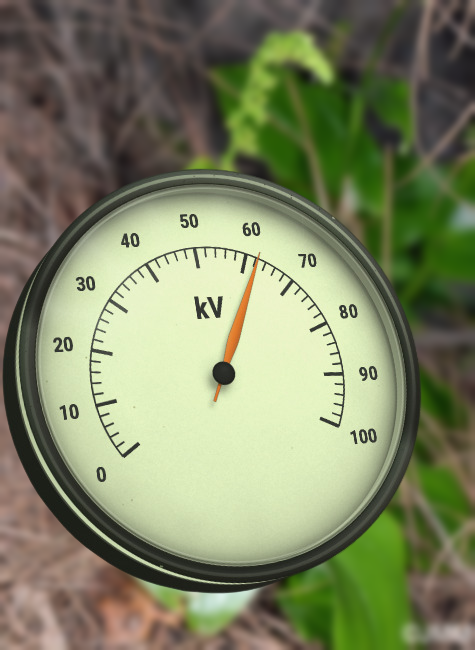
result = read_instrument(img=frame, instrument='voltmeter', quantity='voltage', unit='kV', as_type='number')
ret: 62 kV
